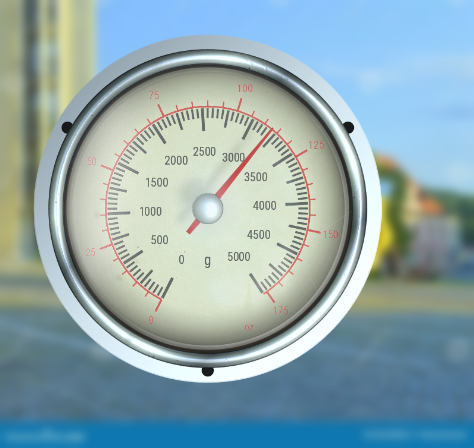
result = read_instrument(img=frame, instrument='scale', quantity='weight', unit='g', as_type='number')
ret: 3200 g
